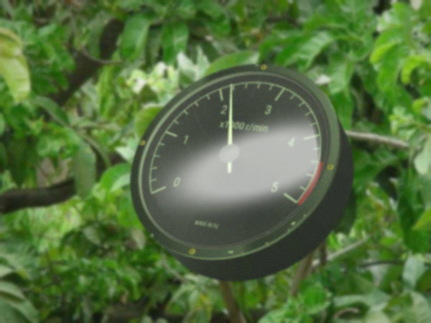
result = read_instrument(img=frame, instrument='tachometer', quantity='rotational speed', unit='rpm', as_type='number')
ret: 2200 rpm
